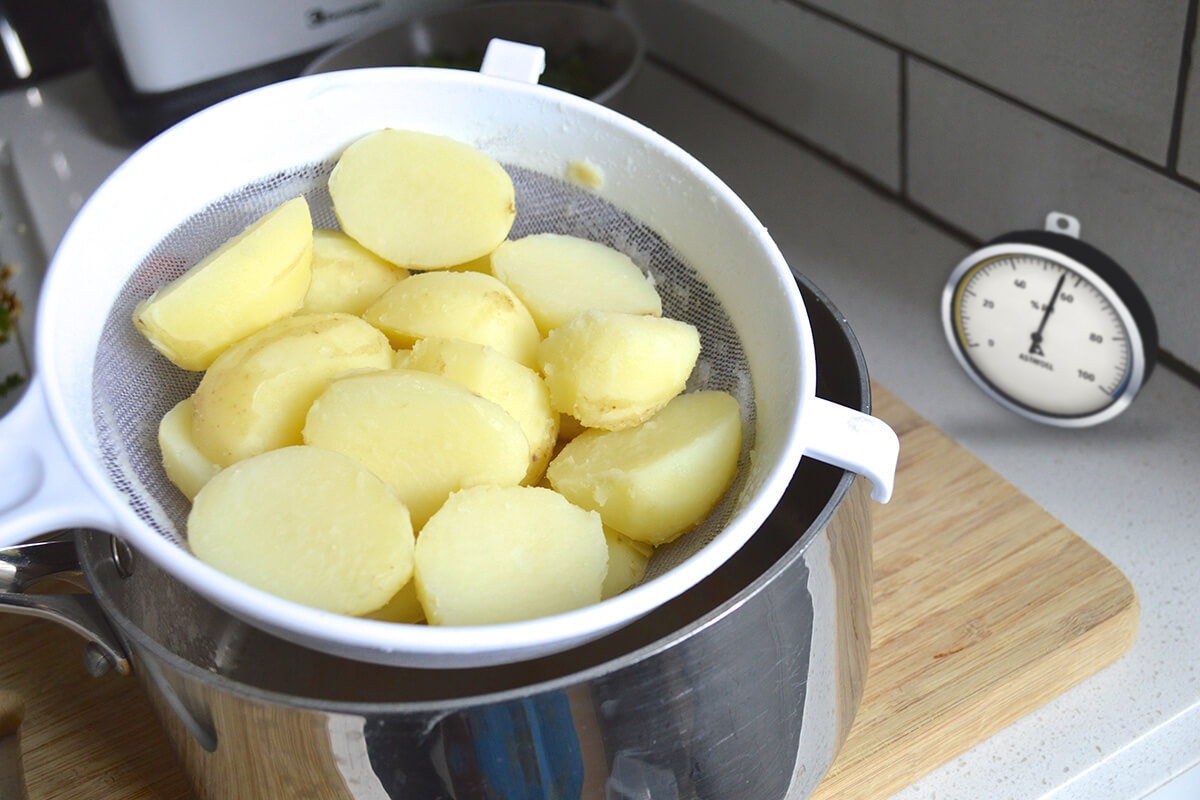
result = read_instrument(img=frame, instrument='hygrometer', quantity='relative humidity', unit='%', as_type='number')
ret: 56 %
